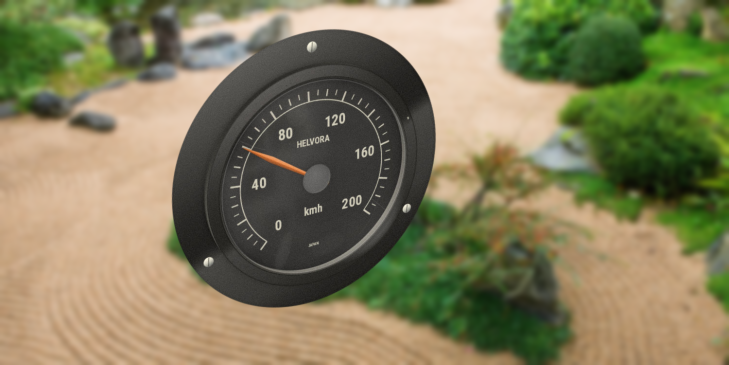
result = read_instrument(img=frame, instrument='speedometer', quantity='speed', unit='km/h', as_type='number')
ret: 60 km/h
